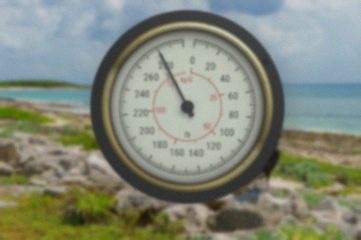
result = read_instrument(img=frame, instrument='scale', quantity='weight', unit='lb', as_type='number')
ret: 280 lb
